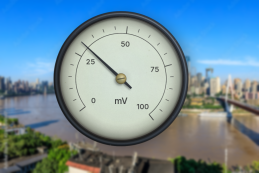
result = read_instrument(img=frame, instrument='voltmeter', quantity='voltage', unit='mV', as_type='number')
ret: 30 mV
